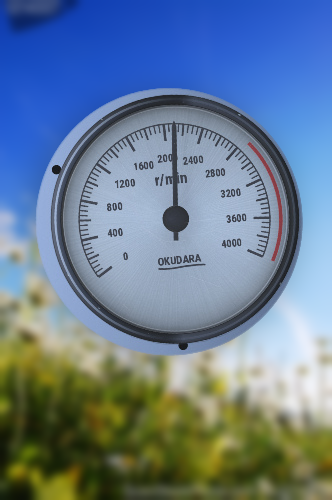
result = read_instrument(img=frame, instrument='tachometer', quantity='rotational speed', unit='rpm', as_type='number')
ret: 2100 rpm
